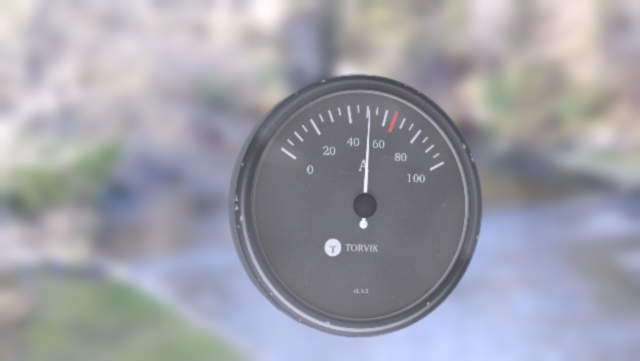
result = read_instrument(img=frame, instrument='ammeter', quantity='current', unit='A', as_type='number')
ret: 50 A
